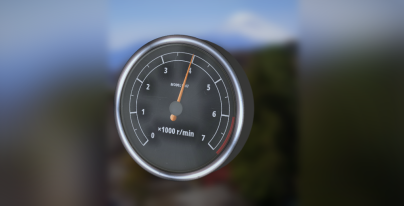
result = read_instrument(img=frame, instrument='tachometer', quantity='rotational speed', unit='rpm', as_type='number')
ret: 4000 rpm
